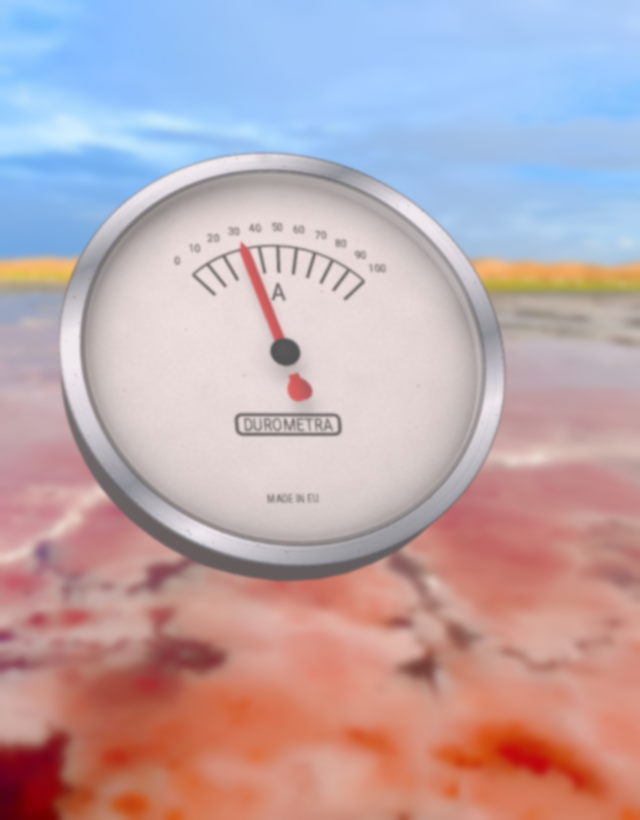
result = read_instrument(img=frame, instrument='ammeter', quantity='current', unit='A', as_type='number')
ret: 30 A
